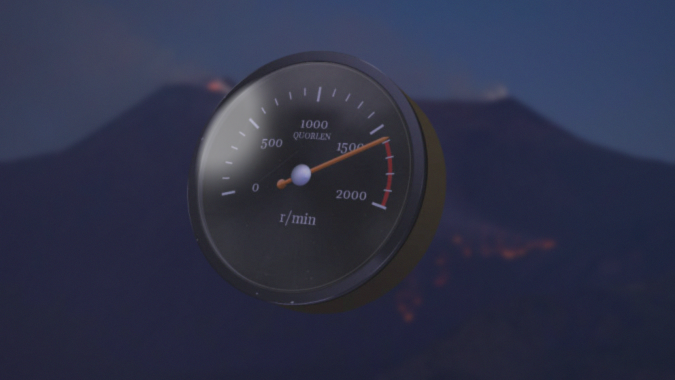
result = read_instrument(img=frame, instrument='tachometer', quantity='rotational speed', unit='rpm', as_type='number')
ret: 1600 rpm
